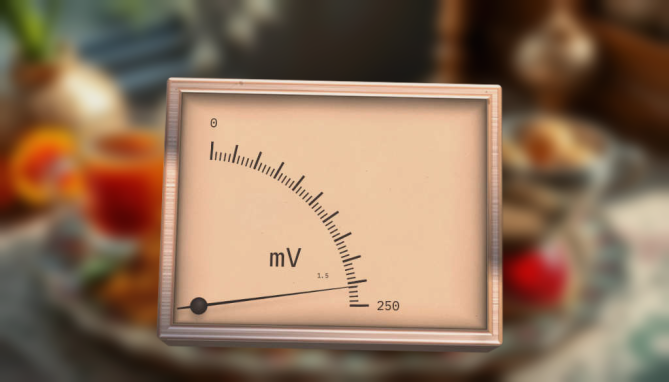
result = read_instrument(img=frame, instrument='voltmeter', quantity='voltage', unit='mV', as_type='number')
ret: 230 mV
